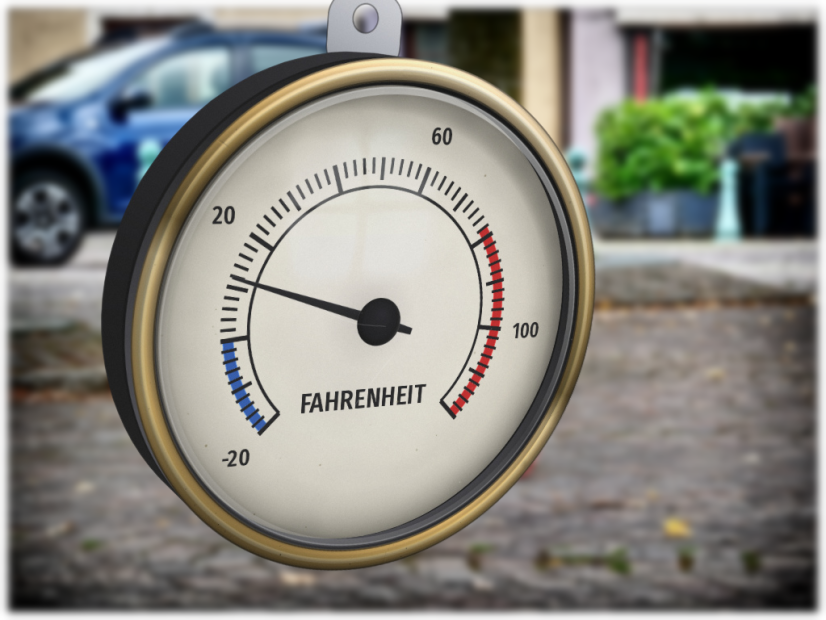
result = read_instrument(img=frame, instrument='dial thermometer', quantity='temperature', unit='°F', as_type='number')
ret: 12 °F
